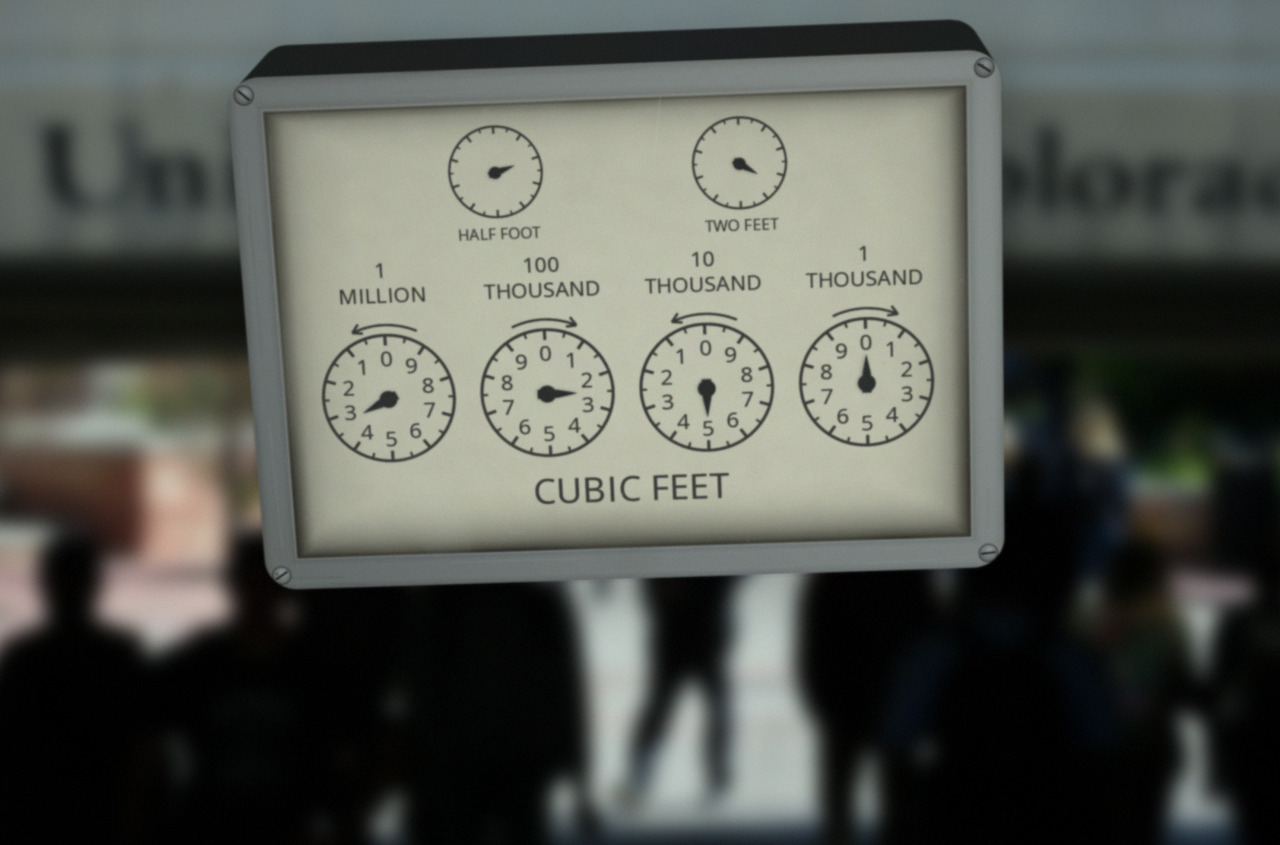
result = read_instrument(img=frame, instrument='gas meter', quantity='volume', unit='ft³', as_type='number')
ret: 325000 ft³
